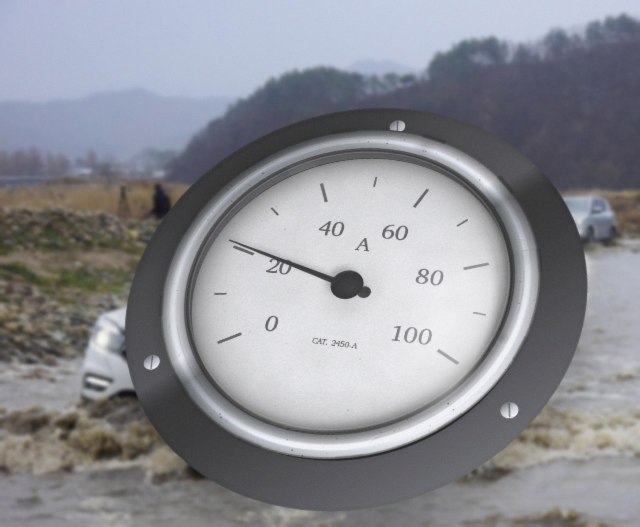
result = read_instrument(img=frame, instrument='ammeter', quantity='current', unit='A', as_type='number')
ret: 20 A
